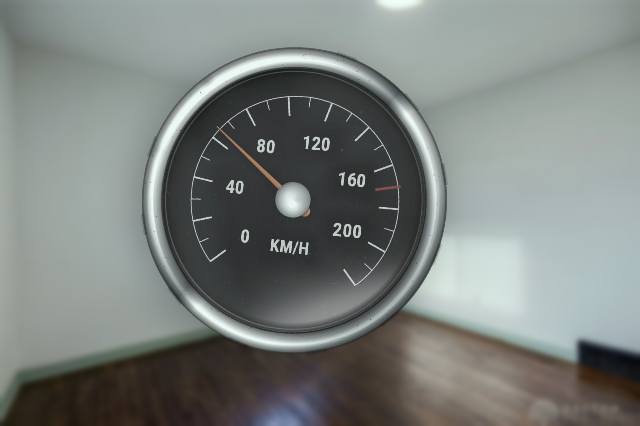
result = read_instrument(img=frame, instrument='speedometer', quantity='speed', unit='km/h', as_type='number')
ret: 65 km/h
